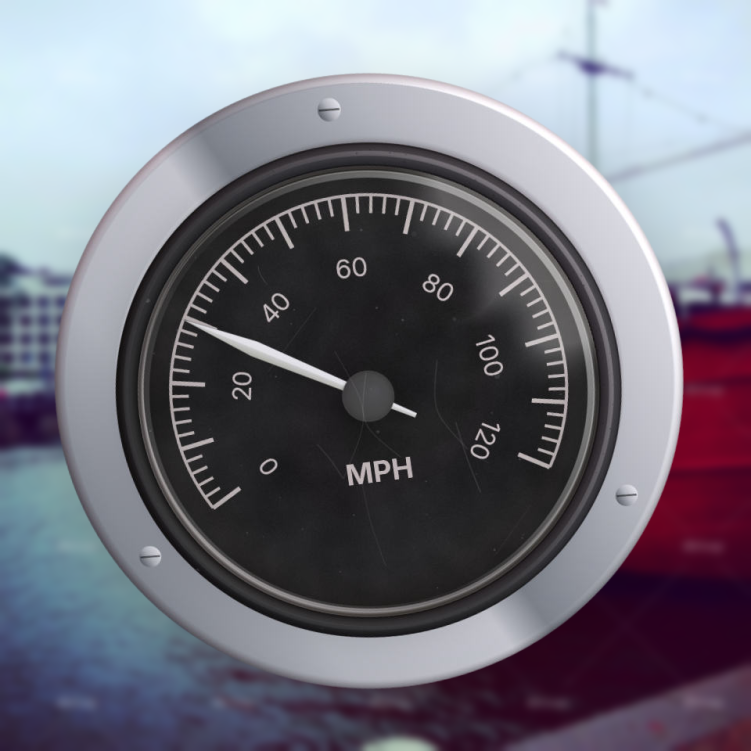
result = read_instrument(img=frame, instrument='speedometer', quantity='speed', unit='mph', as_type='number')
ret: 30 mph
